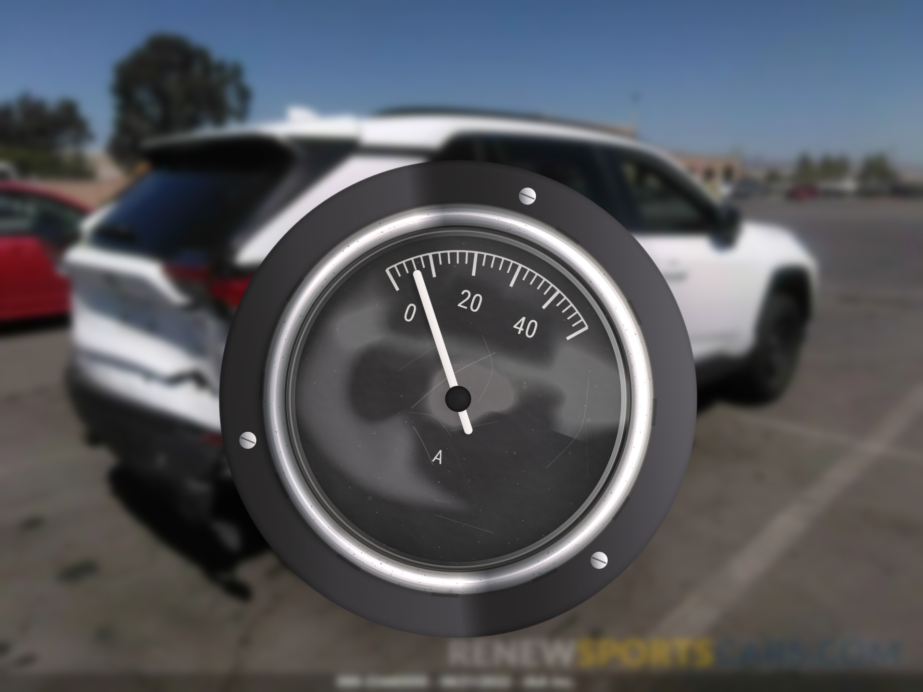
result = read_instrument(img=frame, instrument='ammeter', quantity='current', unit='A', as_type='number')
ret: 6 A
